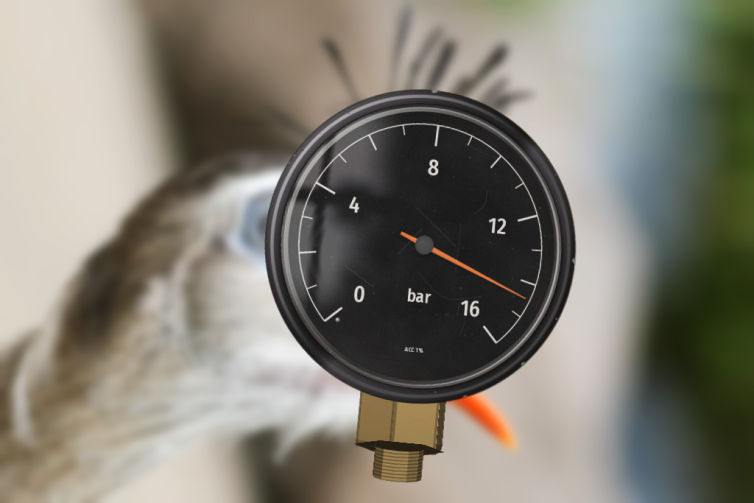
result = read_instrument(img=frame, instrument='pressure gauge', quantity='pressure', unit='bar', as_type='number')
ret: 14.5 bar
